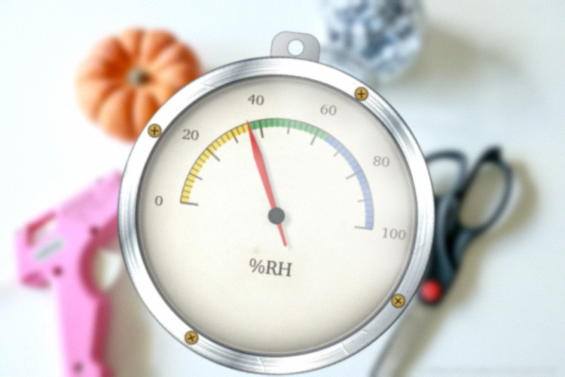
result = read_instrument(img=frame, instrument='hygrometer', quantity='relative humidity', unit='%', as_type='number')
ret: 36 %
